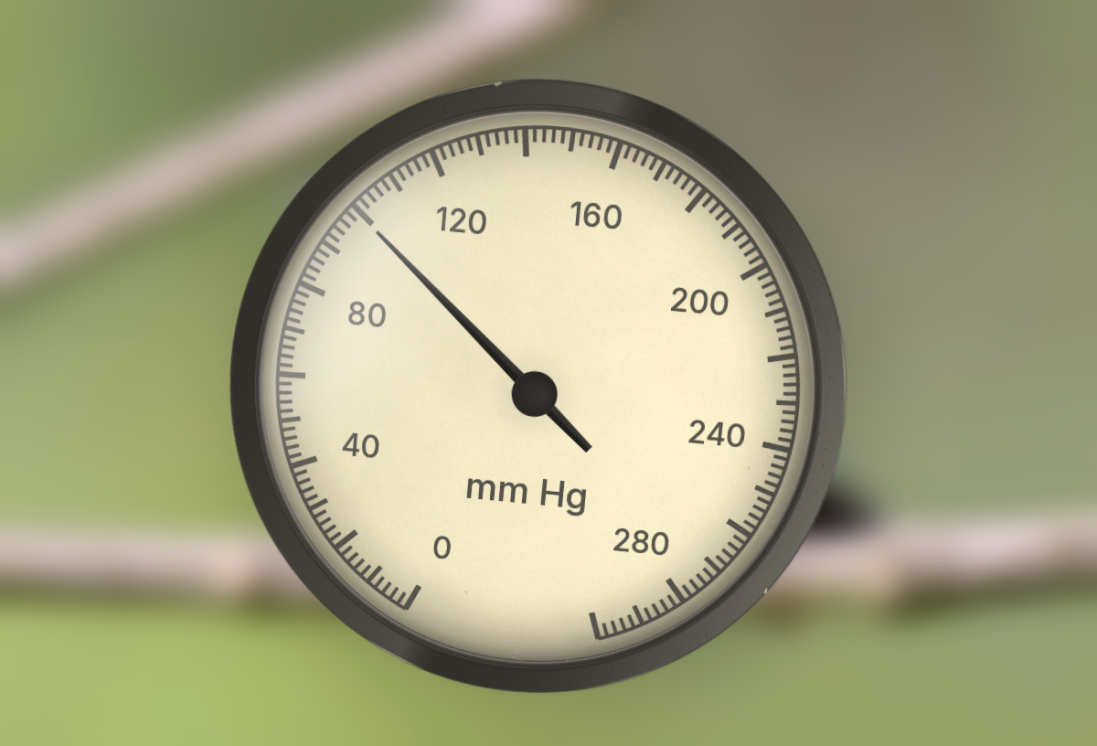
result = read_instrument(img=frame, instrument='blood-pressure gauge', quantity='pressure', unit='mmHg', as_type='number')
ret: 100 mmHg
